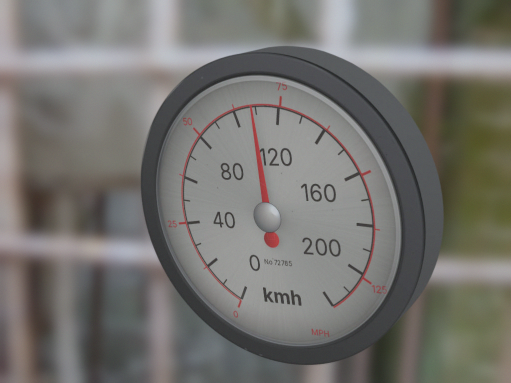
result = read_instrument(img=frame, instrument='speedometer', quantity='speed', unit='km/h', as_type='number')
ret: 110 km/h
